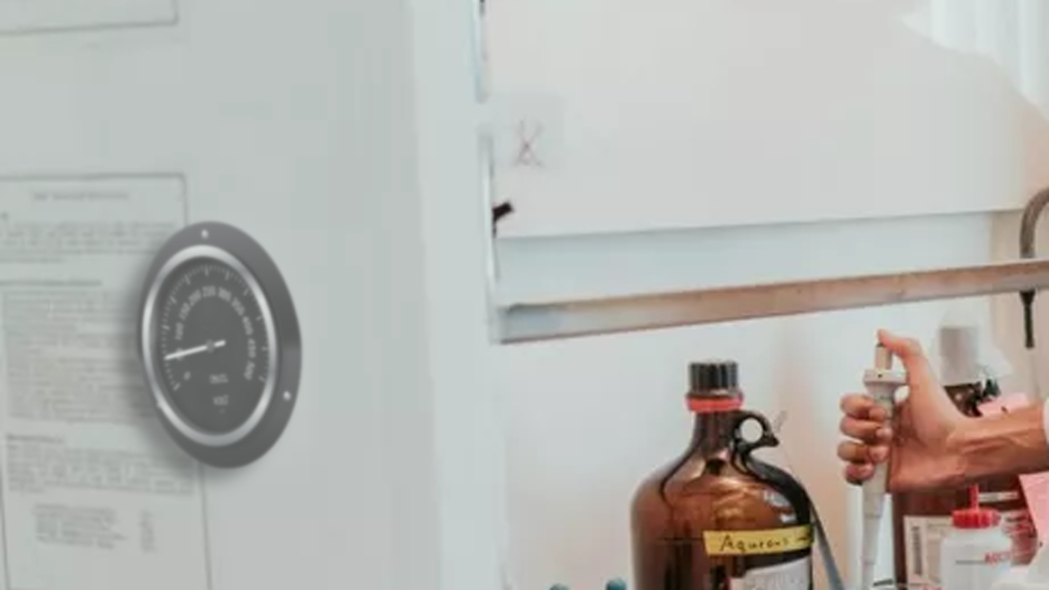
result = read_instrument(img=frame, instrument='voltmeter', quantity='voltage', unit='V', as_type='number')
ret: 50 V
